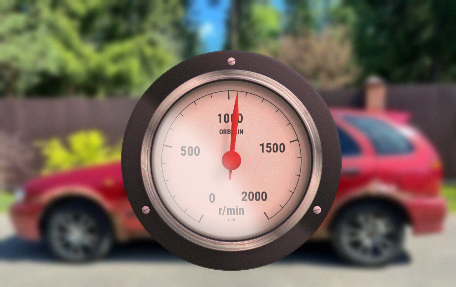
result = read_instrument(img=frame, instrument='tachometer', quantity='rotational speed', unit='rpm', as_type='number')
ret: 1050 rpm
